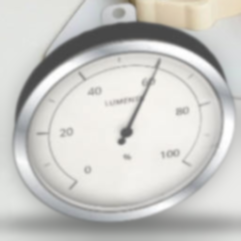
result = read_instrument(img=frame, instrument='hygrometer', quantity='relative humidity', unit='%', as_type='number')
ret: 60 %
